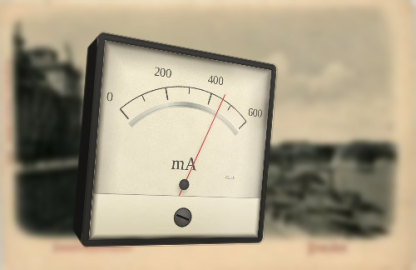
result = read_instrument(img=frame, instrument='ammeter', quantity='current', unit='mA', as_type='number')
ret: 450 mA
